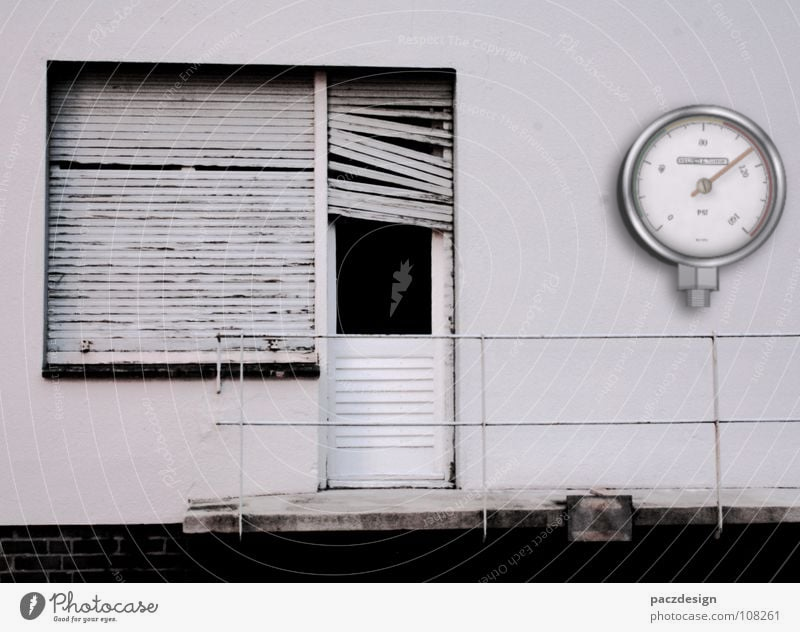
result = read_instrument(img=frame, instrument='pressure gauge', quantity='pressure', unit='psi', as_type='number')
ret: 110 psi
